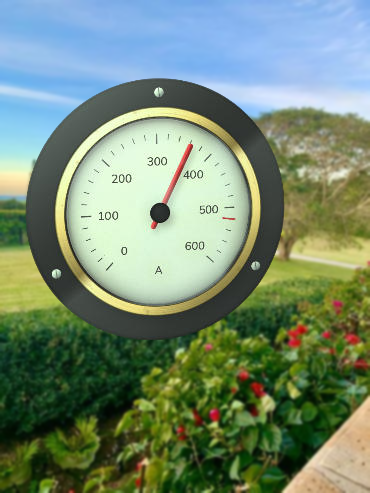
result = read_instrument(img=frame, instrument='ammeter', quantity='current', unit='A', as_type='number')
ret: 360 A
